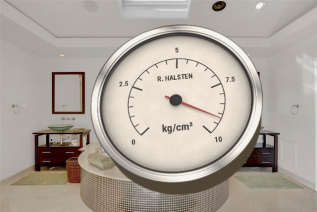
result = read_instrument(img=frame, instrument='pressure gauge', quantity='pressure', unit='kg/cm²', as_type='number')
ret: 9.25 kg/cm²
